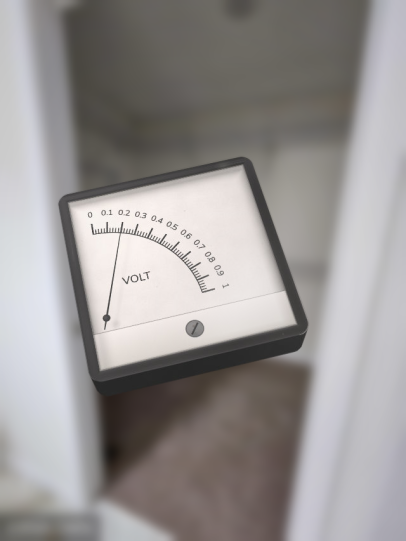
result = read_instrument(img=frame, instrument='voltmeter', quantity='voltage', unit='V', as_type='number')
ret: 0.2 V
